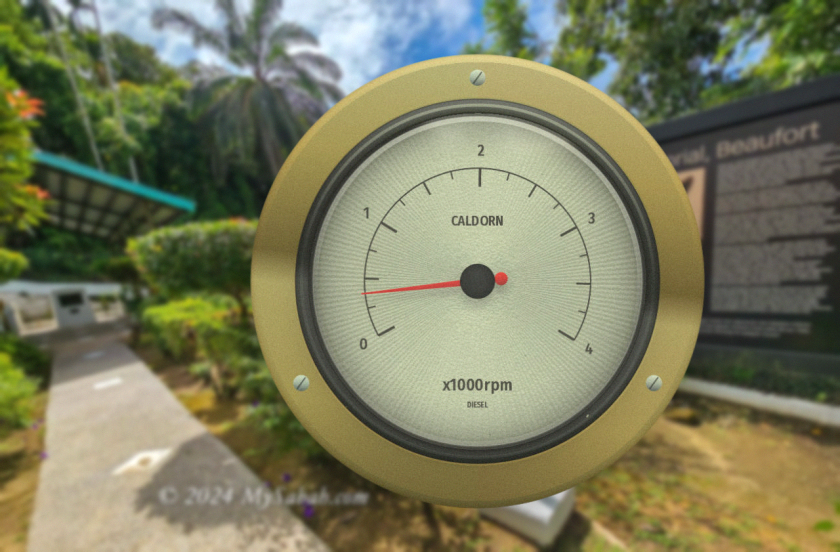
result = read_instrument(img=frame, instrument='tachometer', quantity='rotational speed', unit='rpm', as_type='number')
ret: 375 rpm
